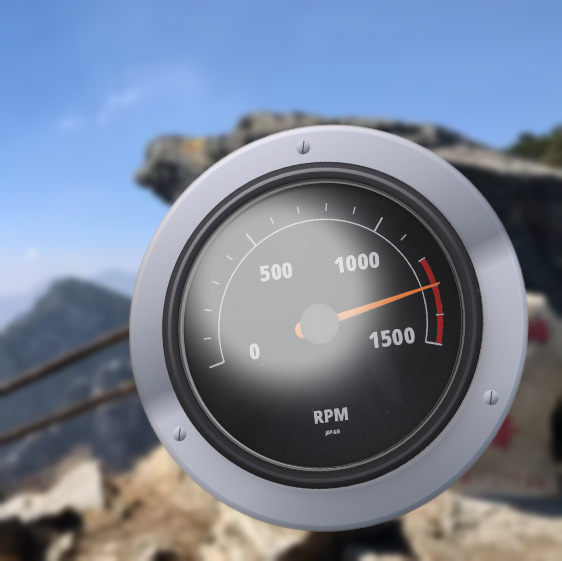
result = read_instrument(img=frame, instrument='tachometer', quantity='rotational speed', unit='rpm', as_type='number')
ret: 1300 rpm
